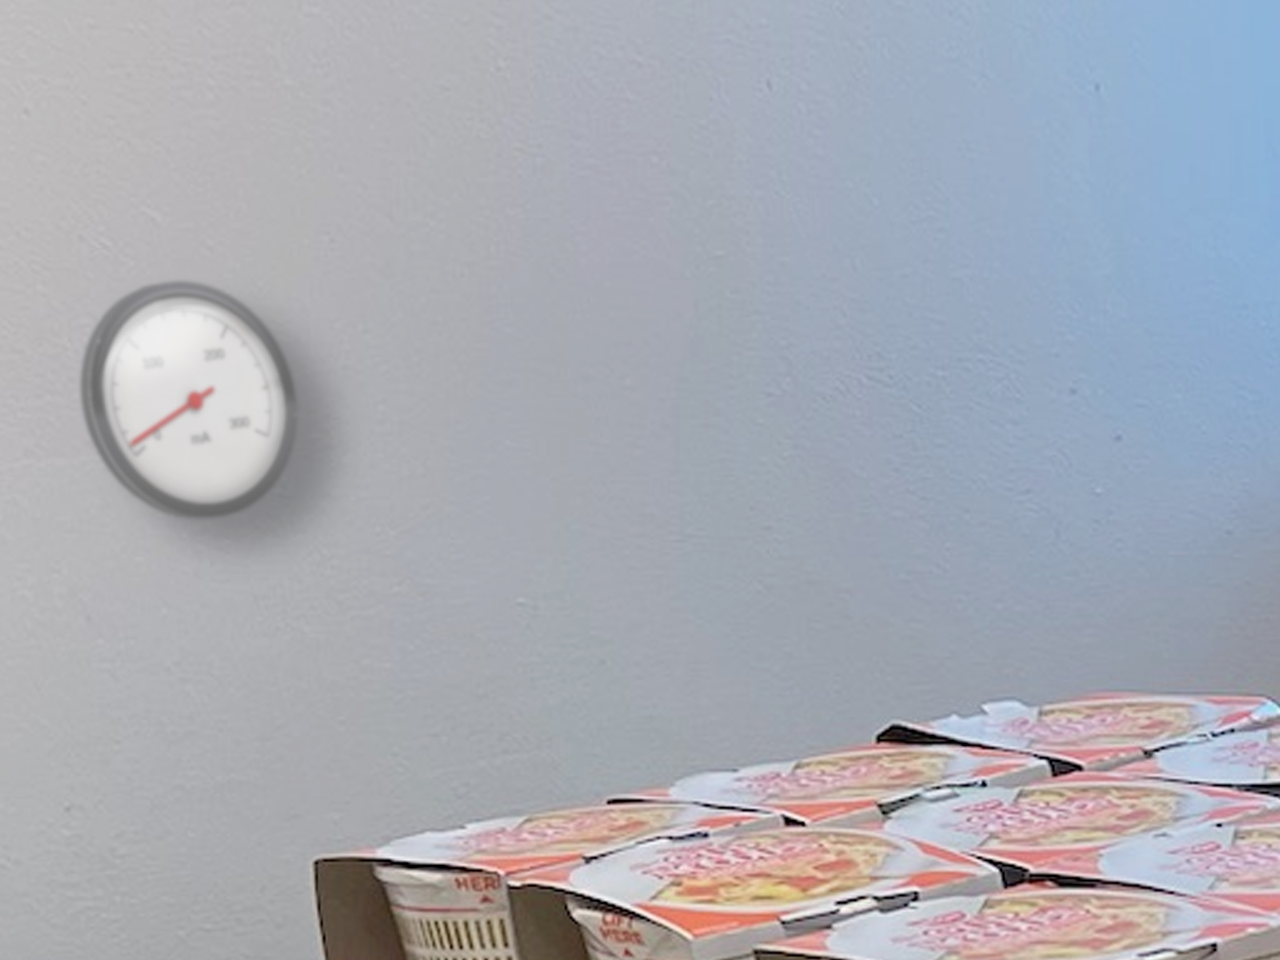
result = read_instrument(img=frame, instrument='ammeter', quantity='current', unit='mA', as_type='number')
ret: 10 mA
